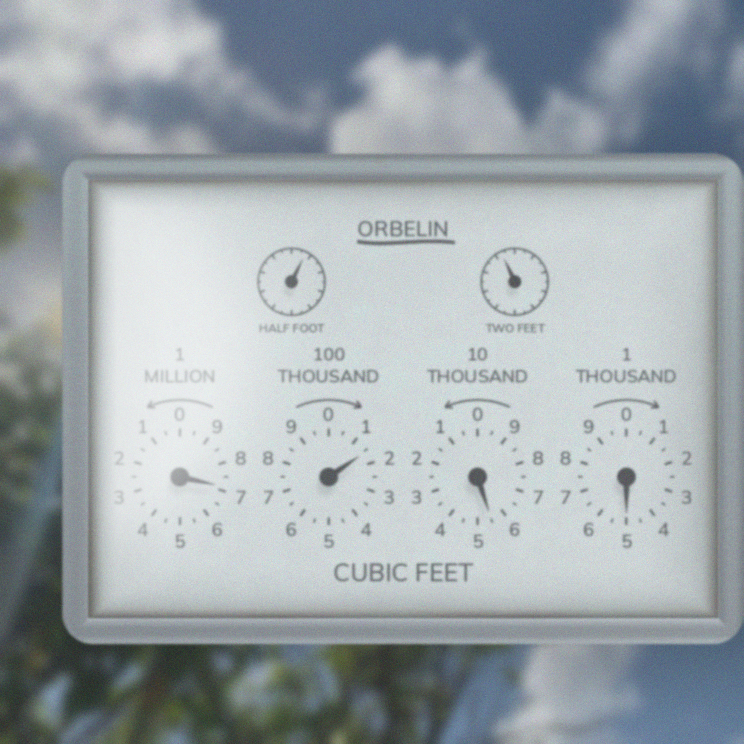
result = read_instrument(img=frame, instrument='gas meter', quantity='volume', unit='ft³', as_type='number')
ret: 715500 ft³
